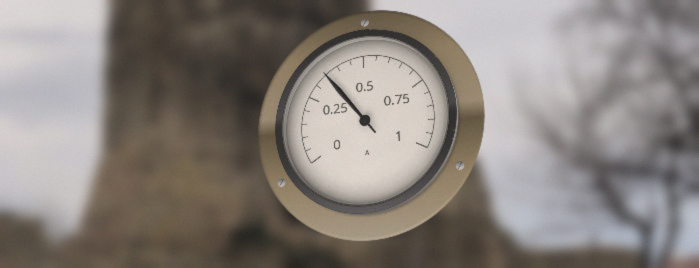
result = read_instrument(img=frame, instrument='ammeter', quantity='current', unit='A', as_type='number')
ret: 0.35 A
